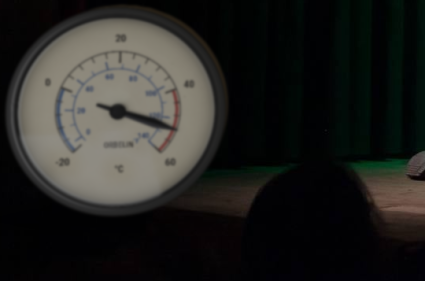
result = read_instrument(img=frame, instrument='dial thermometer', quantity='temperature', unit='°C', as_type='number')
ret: 52 °C
